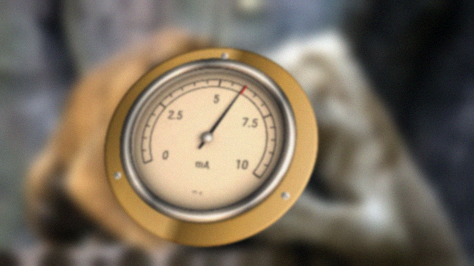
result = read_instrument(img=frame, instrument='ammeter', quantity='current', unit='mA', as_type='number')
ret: 6 mA
